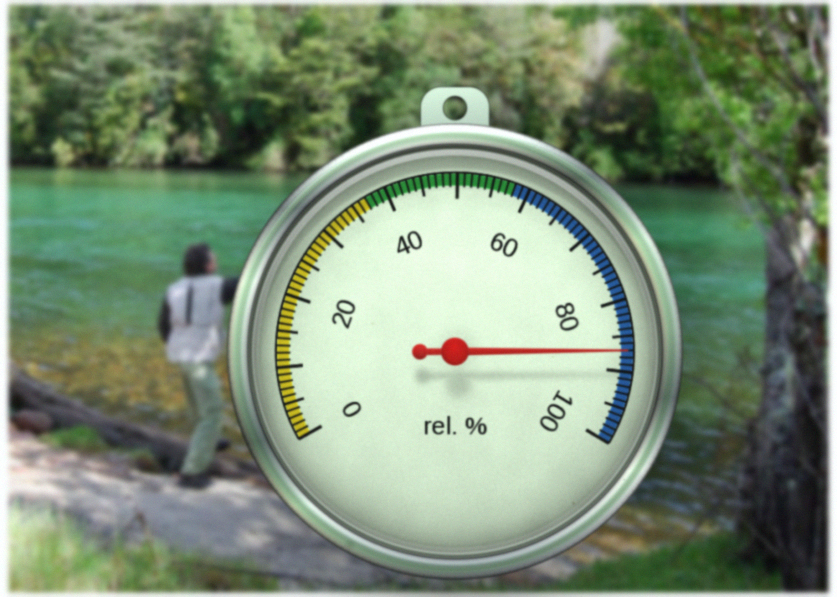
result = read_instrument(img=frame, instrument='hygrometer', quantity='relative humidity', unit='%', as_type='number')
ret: 87 %
